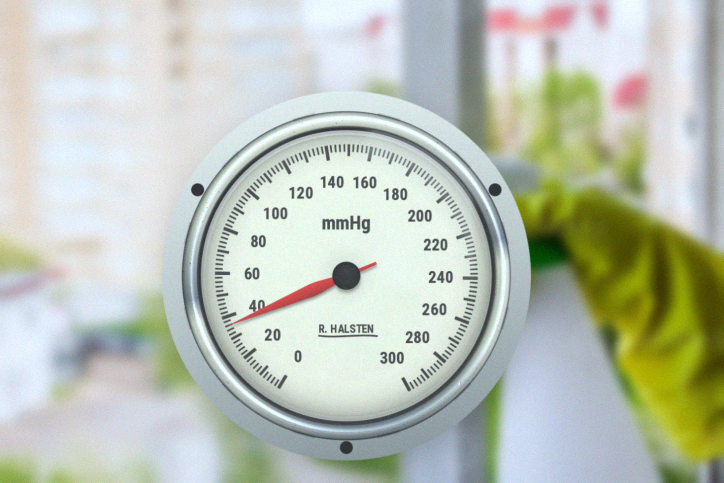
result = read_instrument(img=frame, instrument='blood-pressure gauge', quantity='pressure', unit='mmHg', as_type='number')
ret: 36 mmHg
